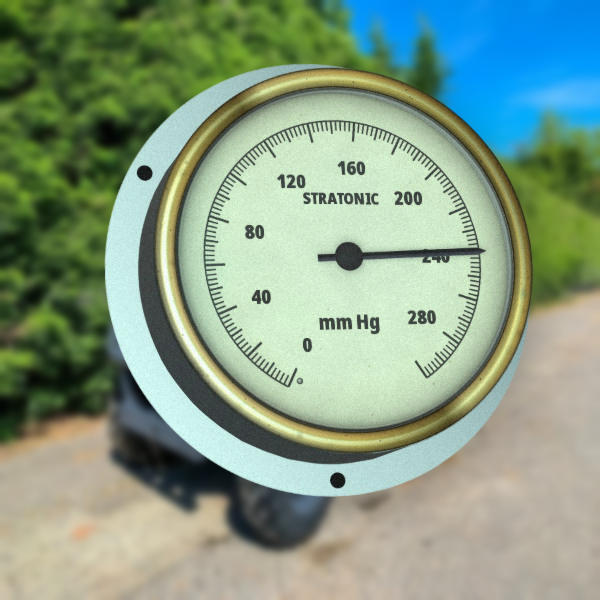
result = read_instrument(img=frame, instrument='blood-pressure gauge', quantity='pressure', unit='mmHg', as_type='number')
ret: 240 mmHg
